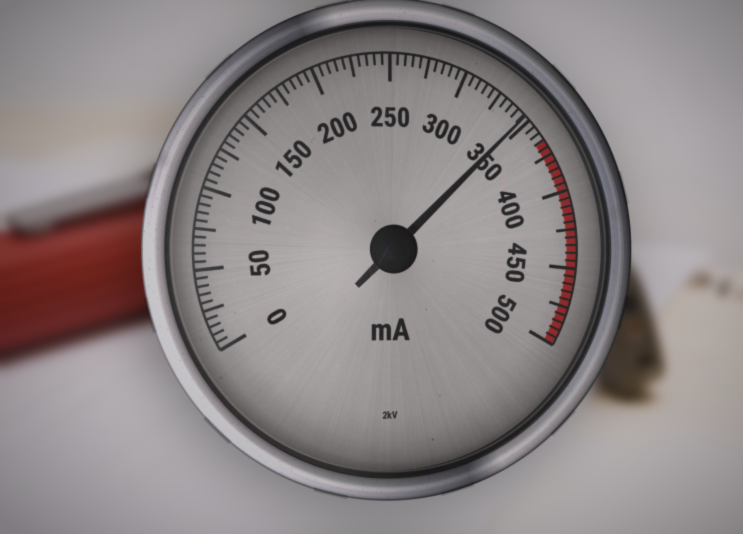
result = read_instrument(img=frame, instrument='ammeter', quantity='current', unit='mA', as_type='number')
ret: 345 mA
